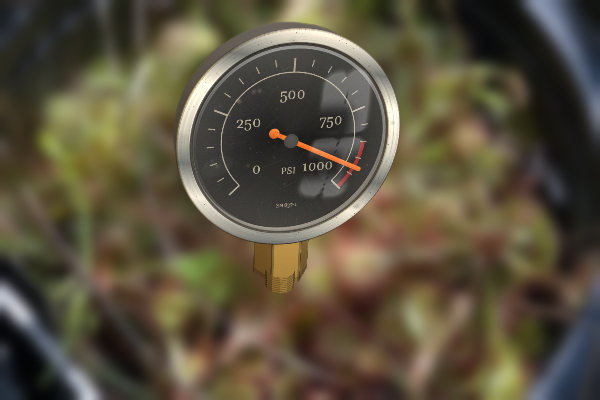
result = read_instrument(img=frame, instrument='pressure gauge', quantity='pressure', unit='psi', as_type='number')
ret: 925 psi
